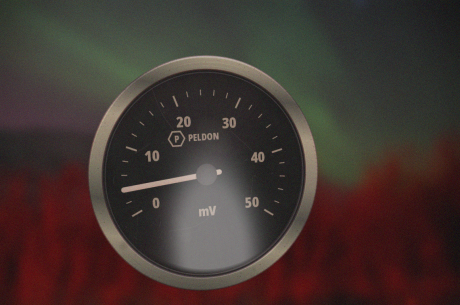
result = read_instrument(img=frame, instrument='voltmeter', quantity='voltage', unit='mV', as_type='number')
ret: 4 mV
